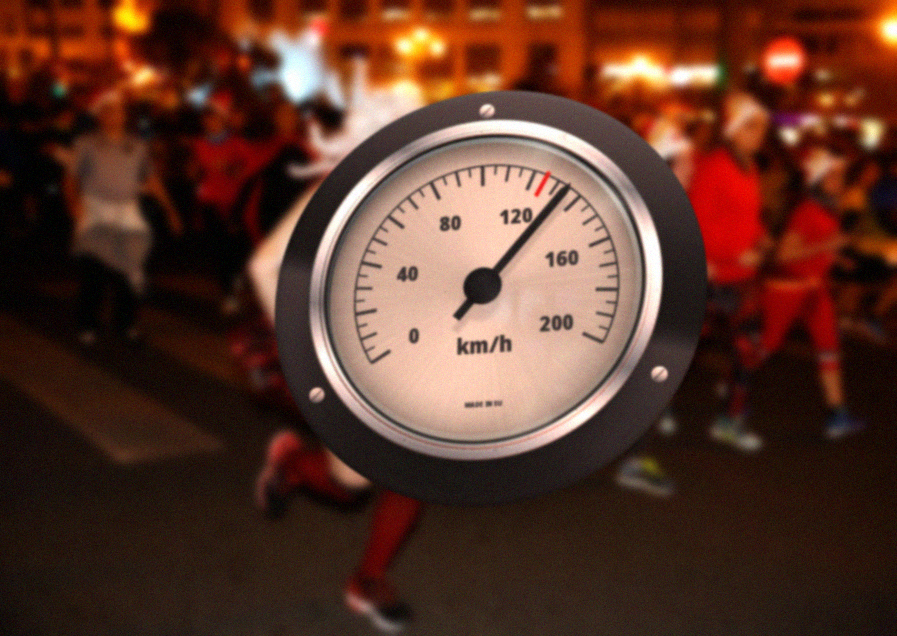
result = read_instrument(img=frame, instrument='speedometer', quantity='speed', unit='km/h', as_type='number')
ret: 135 km/h
